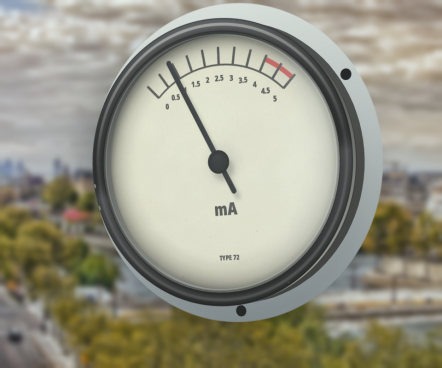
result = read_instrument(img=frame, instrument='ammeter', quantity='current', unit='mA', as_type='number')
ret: 1 mA
